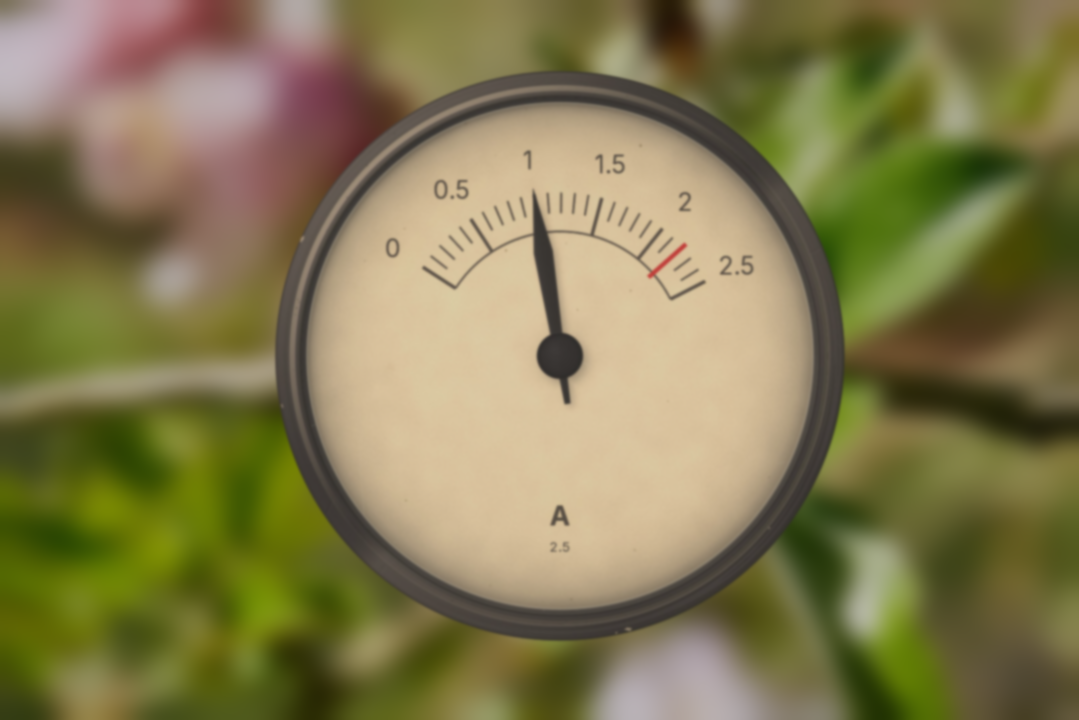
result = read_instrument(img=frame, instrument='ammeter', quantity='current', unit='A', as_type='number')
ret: 1 A
